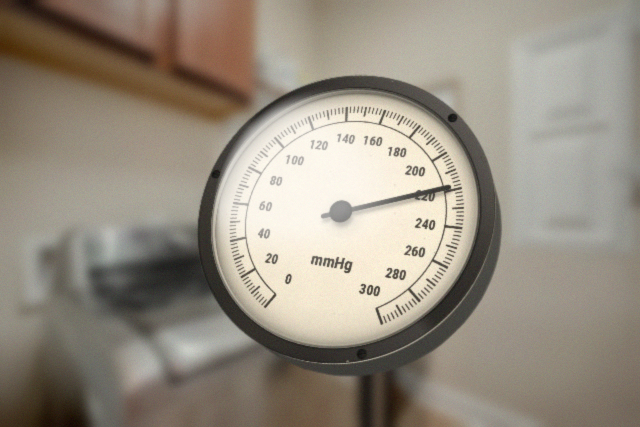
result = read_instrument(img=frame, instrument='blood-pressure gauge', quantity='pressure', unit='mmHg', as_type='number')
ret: 220 mmHg
